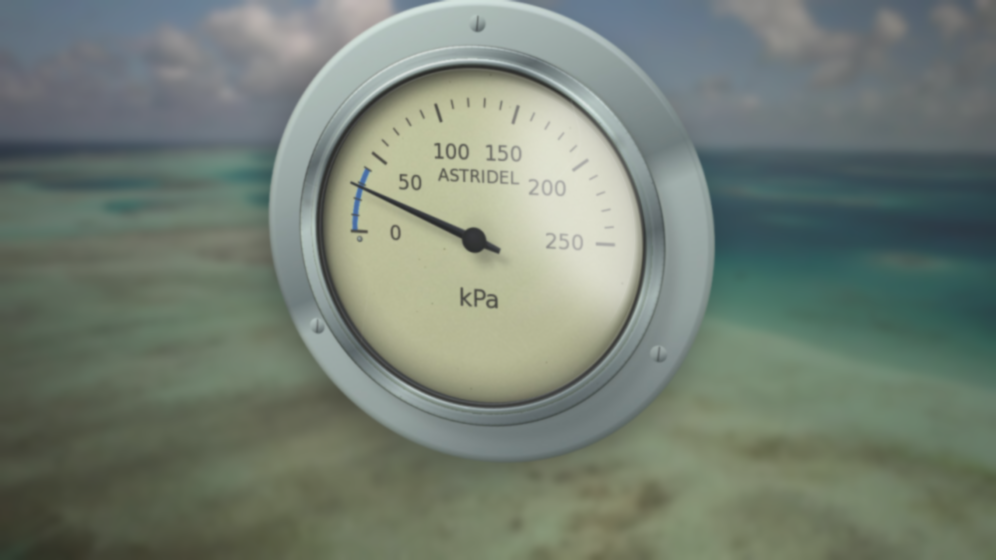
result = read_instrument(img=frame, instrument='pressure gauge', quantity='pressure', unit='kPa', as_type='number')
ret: 30 kPa
